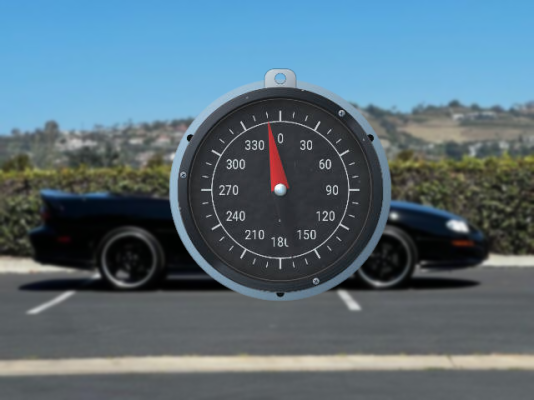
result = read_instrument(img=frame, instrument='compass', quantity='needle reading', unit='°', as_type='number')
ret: 350 °
